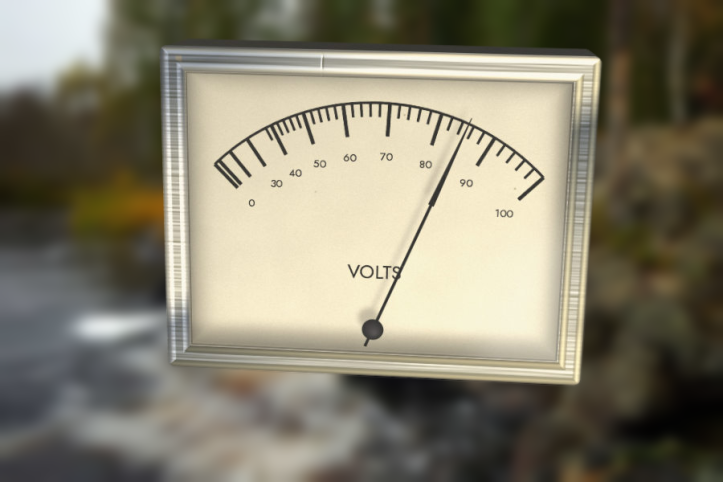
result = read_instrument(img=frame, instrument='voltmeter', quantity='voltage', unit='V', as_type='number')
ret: 85 V
